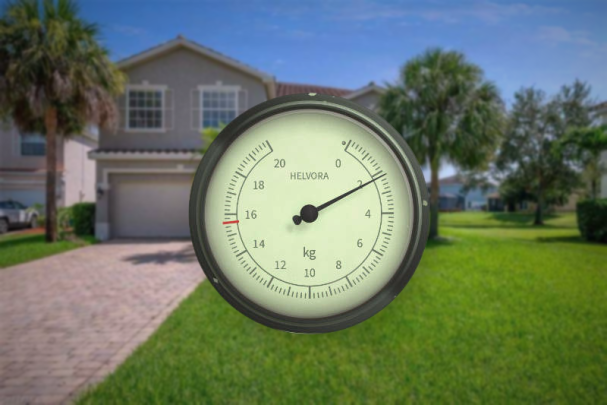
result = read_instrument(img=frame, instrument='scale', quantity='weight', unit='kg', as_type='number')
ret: 2.2 kg
